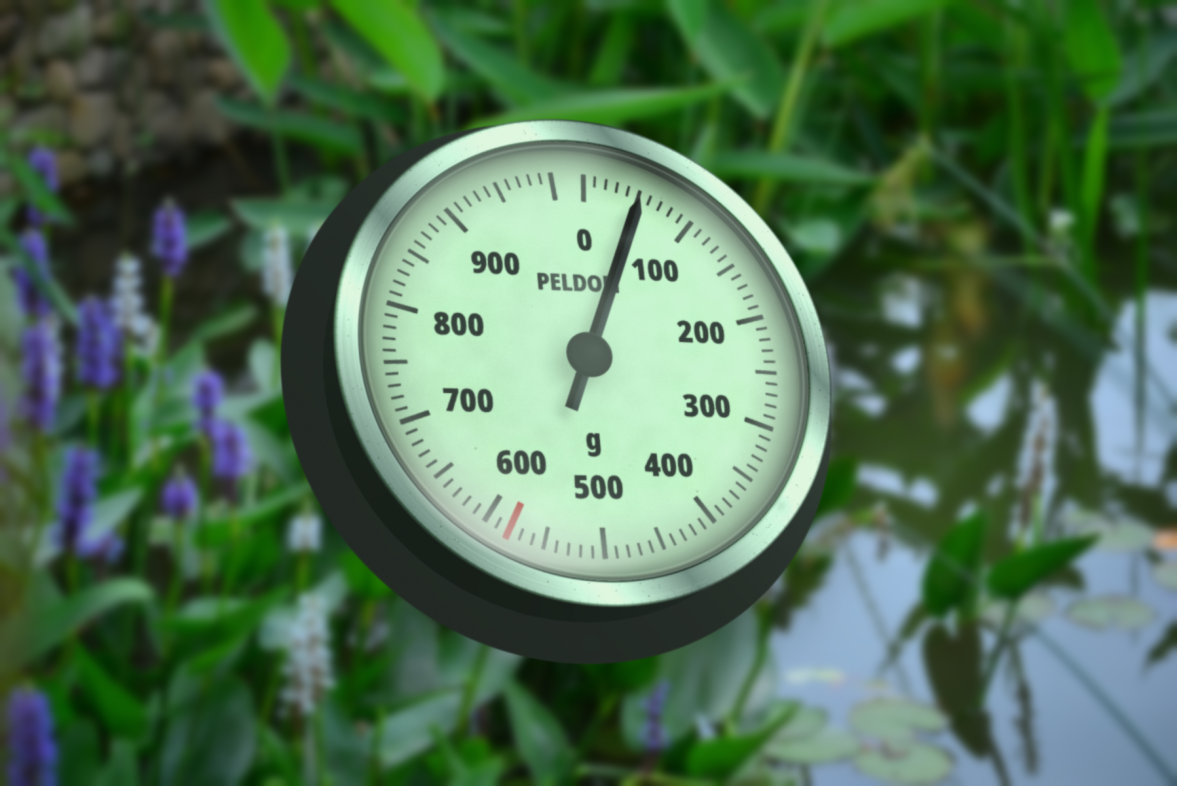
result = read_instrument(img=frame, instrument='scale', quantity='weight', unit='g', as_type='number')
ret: 50 g
